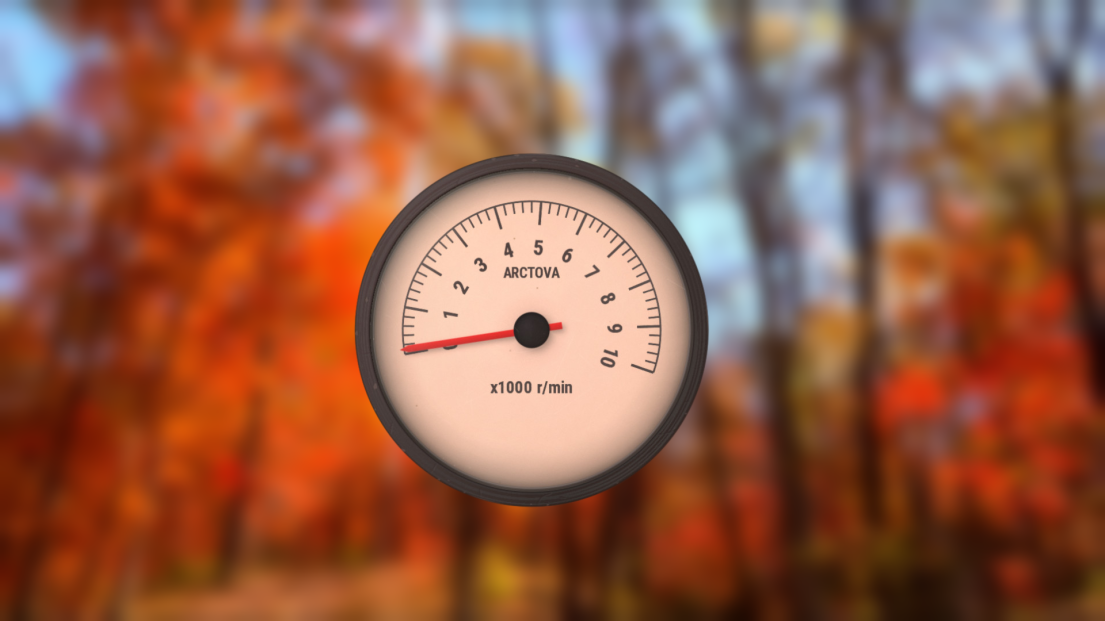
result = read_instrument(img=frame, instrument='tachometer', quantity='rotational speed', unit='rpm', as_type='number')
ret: 100 rpm
